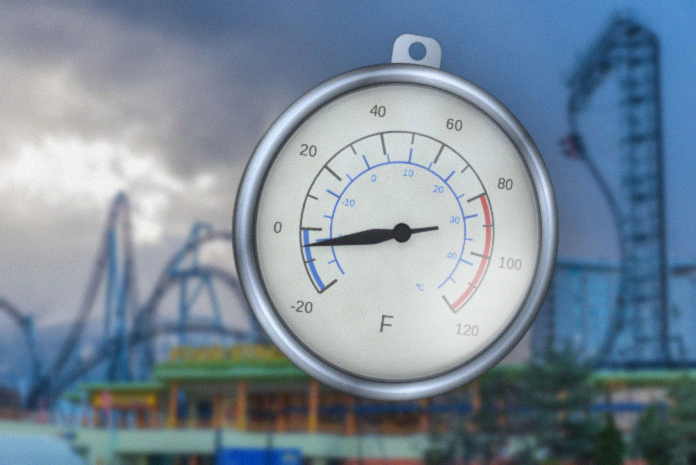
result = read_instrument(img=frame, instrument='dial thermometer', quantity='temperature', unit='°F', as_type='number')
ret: -5 °F
